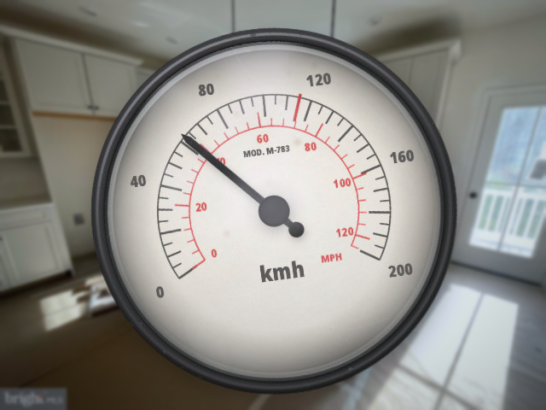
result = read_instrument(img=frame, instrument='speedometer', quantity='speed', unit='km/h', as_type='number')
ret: 62.5 km/h
